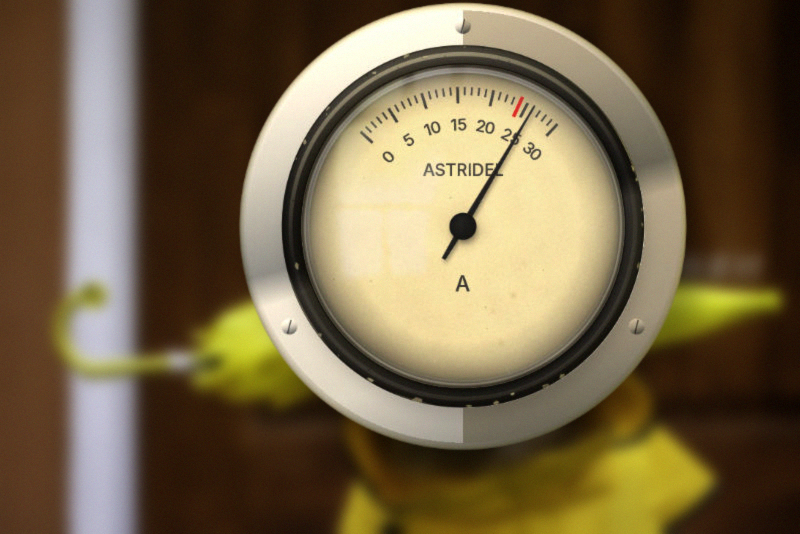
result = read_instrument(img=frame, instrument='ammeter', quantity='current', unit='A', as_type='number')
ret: 26 A
